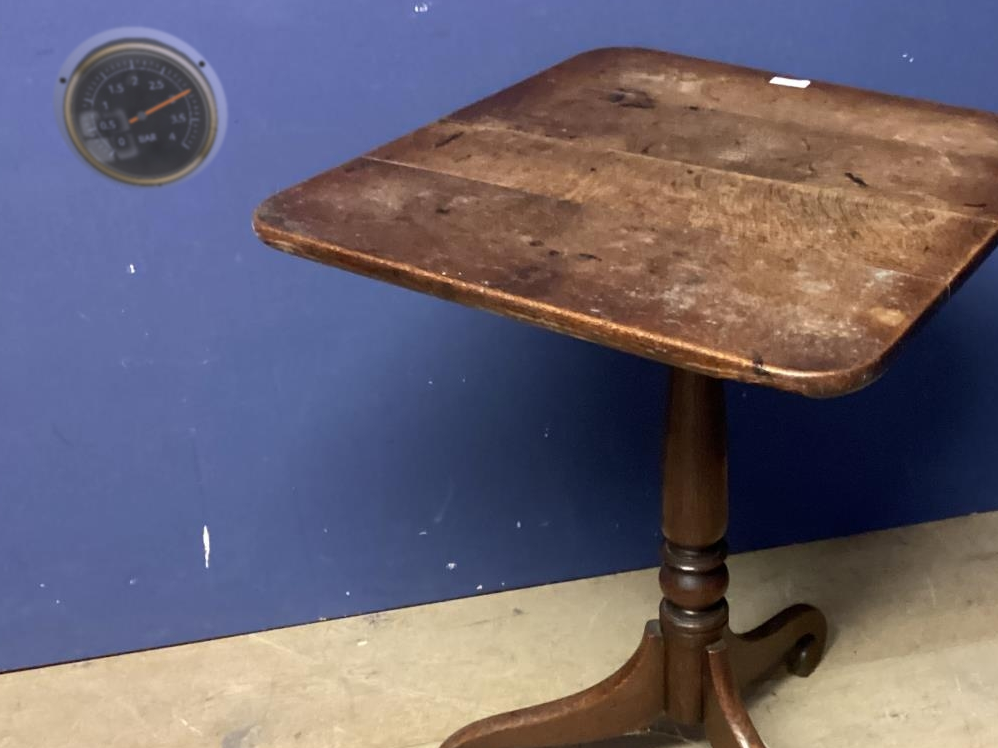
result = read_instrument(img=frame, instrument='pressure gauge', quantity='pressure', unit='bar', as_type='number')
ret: 3 bar
